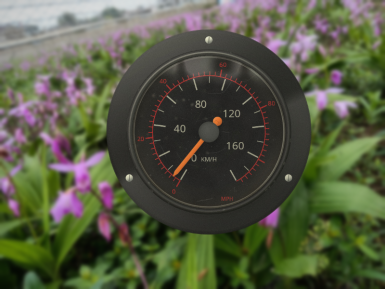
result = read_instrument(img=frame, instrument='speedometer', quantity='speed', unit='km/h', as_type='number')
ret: 5 km/h
